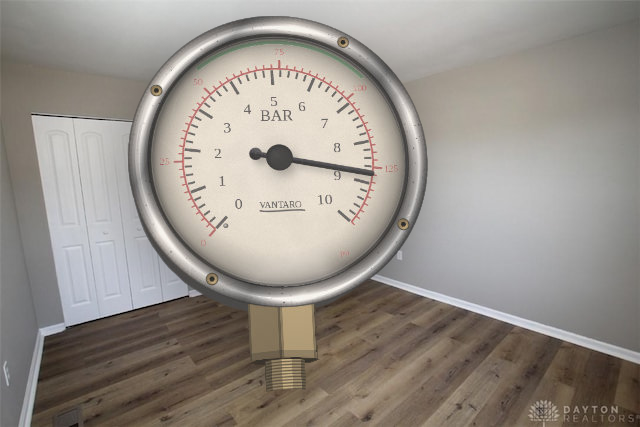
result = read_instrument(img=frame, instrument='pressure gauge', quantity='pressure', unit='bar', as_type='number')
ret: 8.8 bar
